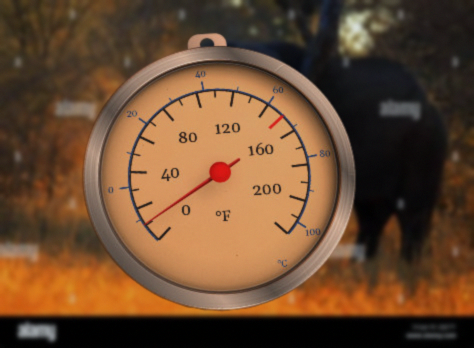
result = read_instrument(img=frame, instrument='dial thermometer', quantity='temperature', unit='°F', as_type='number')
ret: 10 °F
